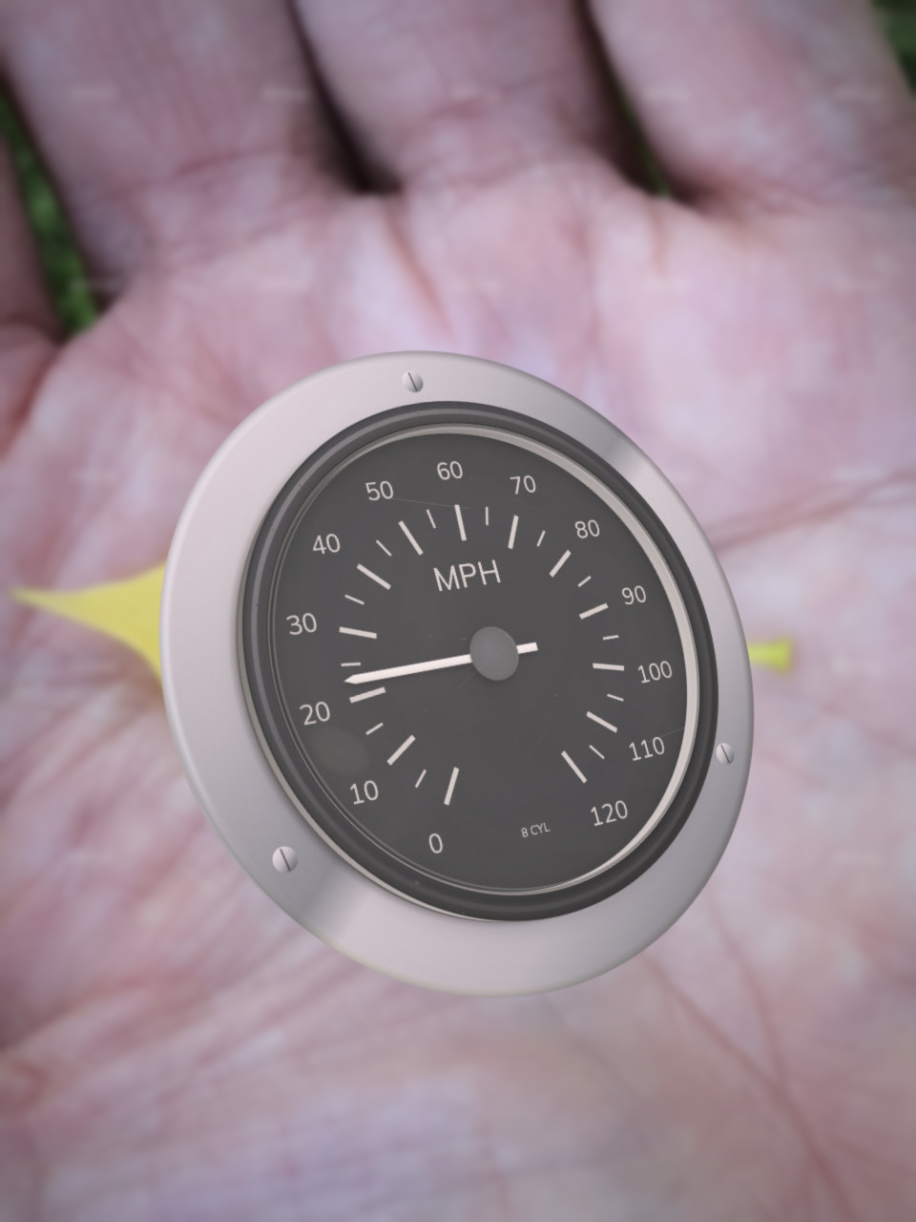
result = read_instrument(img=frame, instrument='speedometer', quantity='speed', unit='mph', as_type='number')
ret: 22.5 mph
